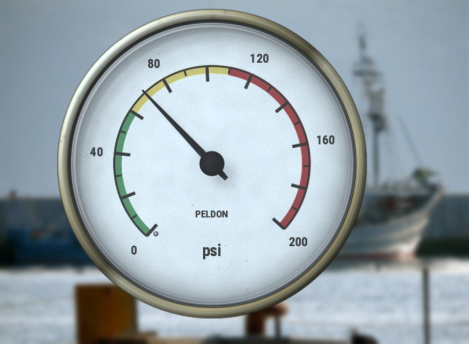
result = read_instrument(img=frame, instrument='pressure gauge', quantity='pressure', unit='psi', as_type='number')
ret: 70 psi
